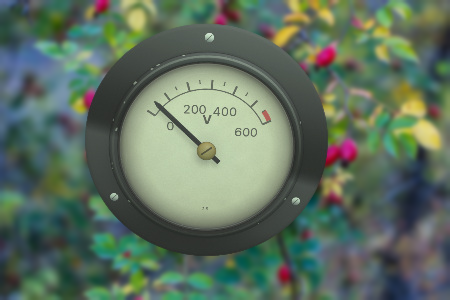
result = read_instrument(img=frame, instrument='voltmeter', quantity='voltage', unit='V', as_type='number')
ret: 50 V
